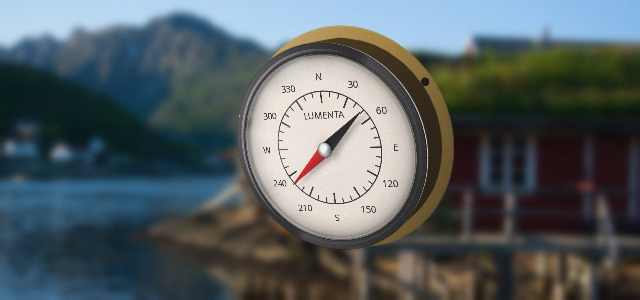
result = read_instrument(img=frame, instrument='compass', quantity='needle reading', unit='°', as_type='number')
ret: 230 °
